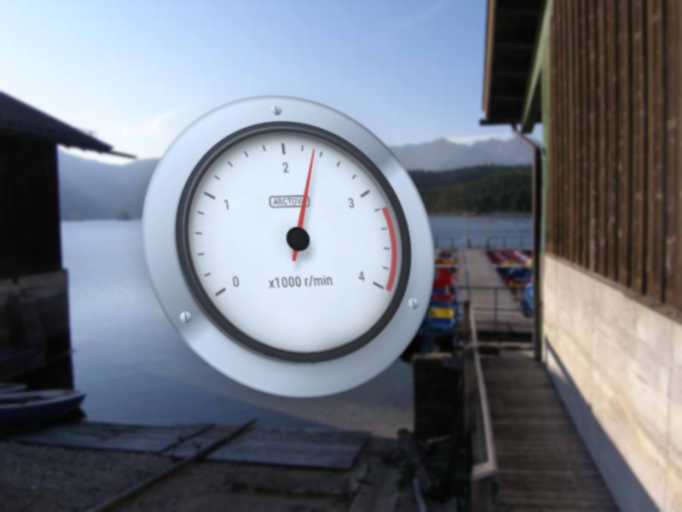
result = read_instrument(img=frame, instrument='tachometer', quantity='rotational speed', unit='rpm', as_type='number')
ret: 2300 rpm
